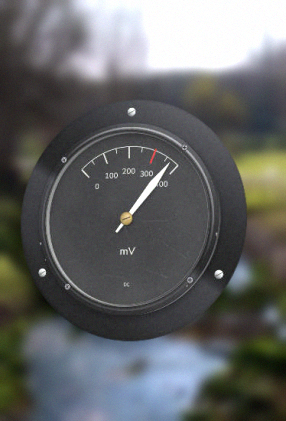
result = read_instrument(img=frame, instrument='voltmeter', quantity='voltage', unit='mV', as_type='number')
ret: 375 mV
